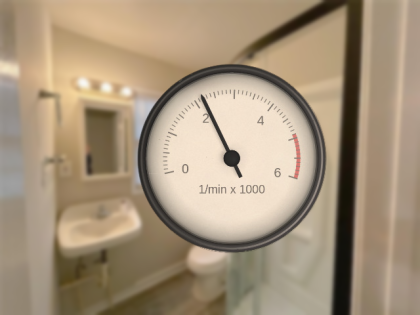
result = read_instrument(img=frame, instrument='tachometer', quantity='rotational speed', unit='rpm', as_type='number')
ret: 2200 rpm
